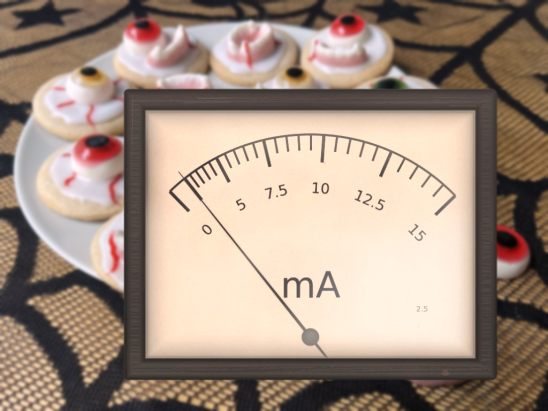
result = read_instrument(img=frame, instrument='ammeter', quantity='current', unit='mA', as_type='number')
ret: 2.5 mA
